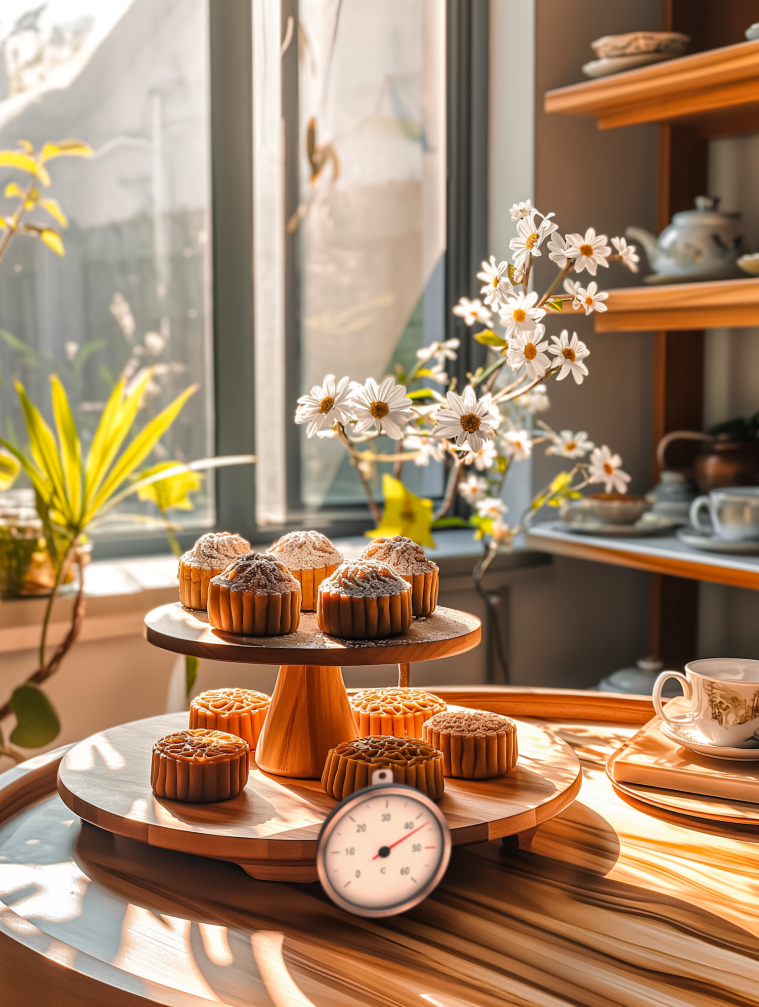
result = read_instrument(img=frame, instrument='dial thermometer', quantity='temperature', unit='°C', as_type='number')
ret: 42.5 °C
